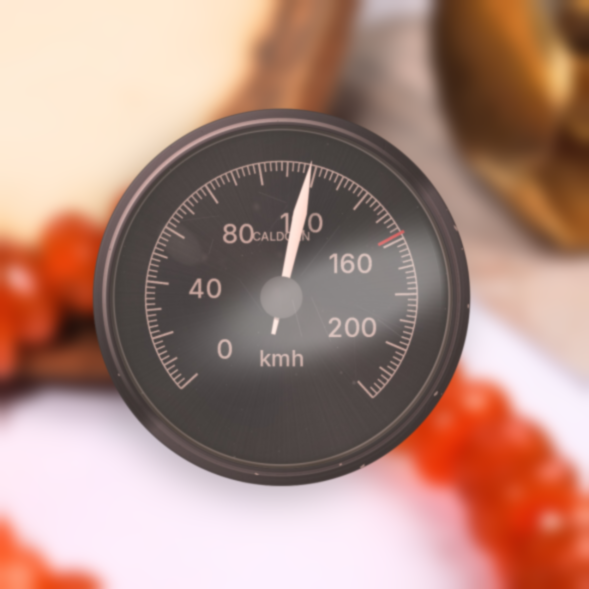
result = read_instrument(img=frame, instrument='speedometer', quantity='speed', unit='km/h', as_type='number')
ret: 118 km/h
